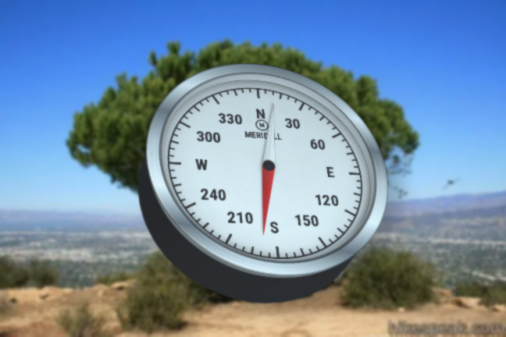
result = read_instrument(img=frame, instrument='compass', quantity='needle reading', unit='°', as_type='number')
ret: 190 °
